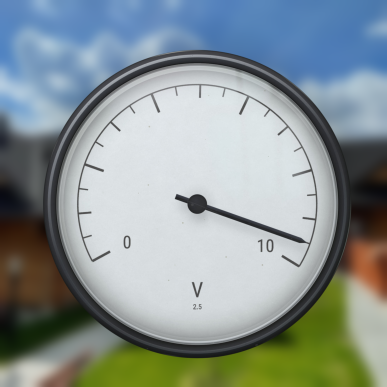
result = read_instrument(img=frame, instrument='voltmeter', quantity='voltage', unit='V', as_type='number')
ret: 9.5 V
